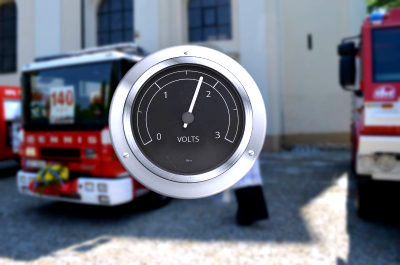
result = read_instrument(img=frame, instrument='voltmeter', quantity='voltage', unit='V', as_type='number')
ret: 1.75 V
